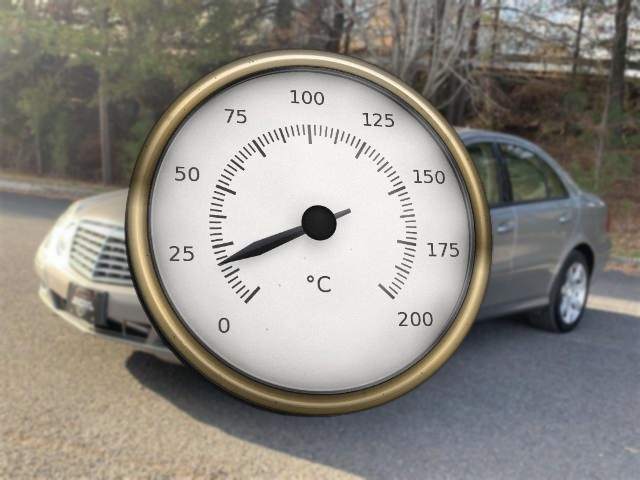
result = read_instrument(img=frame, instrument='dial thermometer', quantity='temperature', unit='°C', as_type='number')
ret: 17.5 °C
